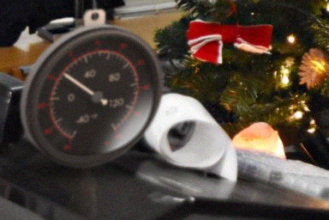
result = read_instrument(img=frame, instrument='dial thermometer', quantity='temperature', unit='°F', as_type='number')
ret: 20 °F
